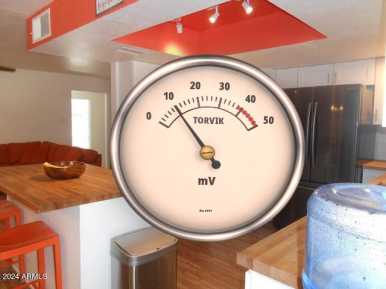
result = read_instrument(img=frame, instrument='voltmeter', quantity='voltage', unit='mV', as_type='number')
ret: 10 mV
